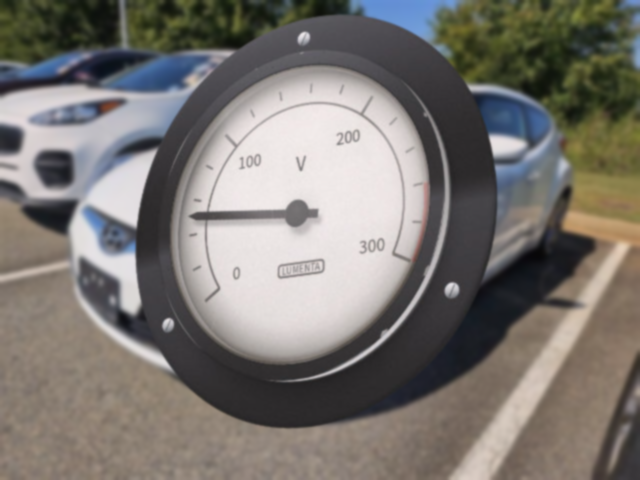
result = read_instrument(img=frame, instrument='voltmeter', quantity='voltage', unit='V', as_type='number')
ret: 50 V
